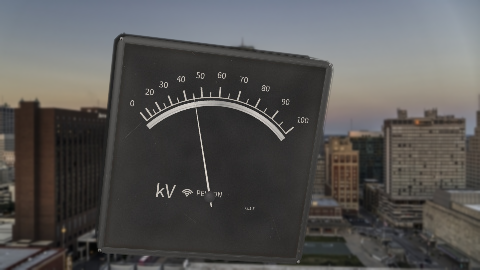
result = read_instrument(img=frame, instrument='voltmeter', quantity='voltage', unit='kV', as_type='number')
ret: 45 kV
